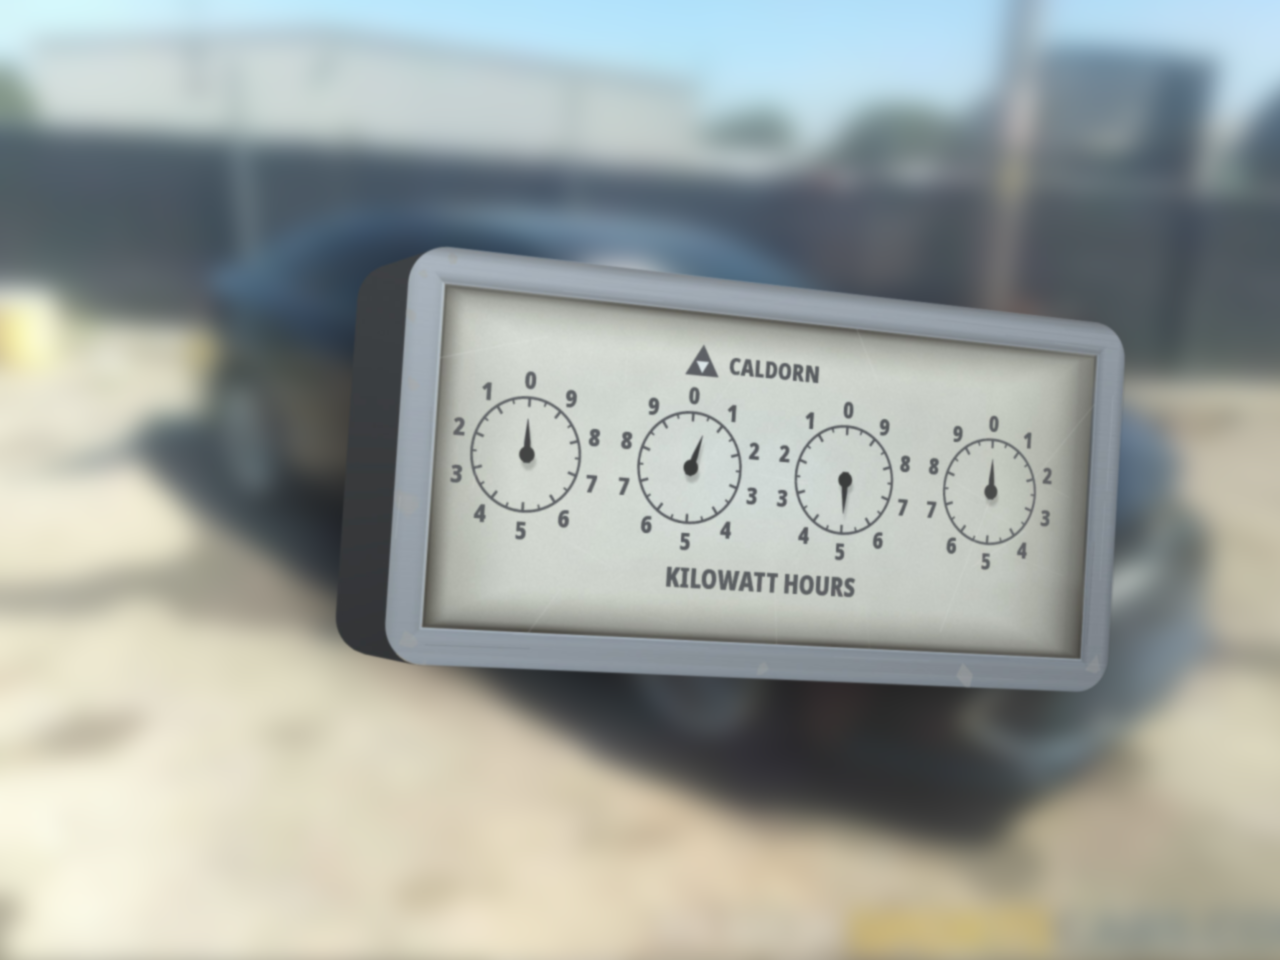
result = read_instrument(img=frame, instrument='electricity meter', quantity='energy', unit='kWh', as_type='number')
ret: 50 kWh
